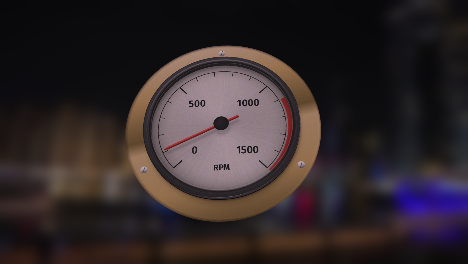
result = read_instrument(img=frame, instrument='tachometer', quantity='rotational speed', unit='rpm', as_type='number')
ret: 100 rpm
